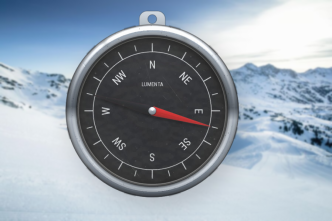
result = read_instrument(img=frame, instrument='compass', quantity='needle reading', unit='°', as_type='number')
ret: 105 °
